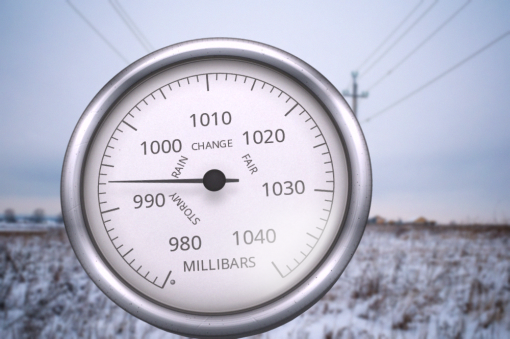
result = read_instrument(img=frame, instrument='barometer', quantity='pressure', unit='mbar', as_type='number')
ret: 993 mbar
